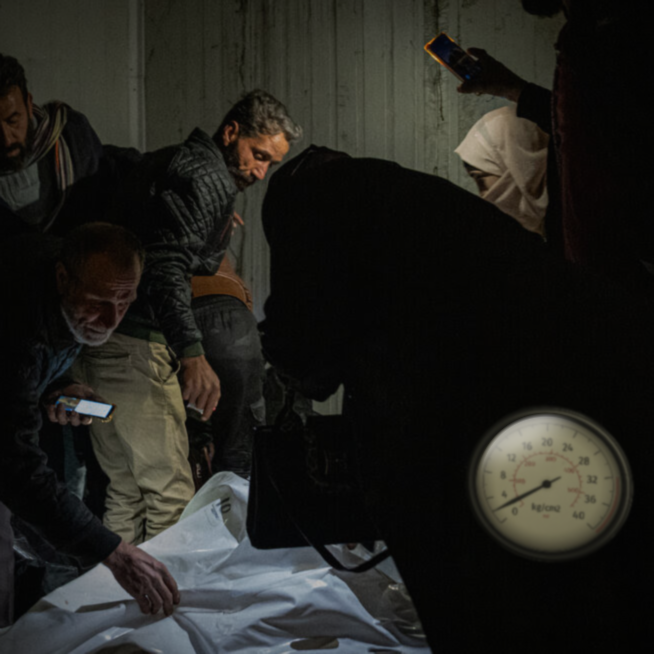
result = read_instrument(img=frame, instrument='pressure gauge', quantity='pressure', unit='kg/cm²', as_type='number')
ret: 2 kg/cm²
